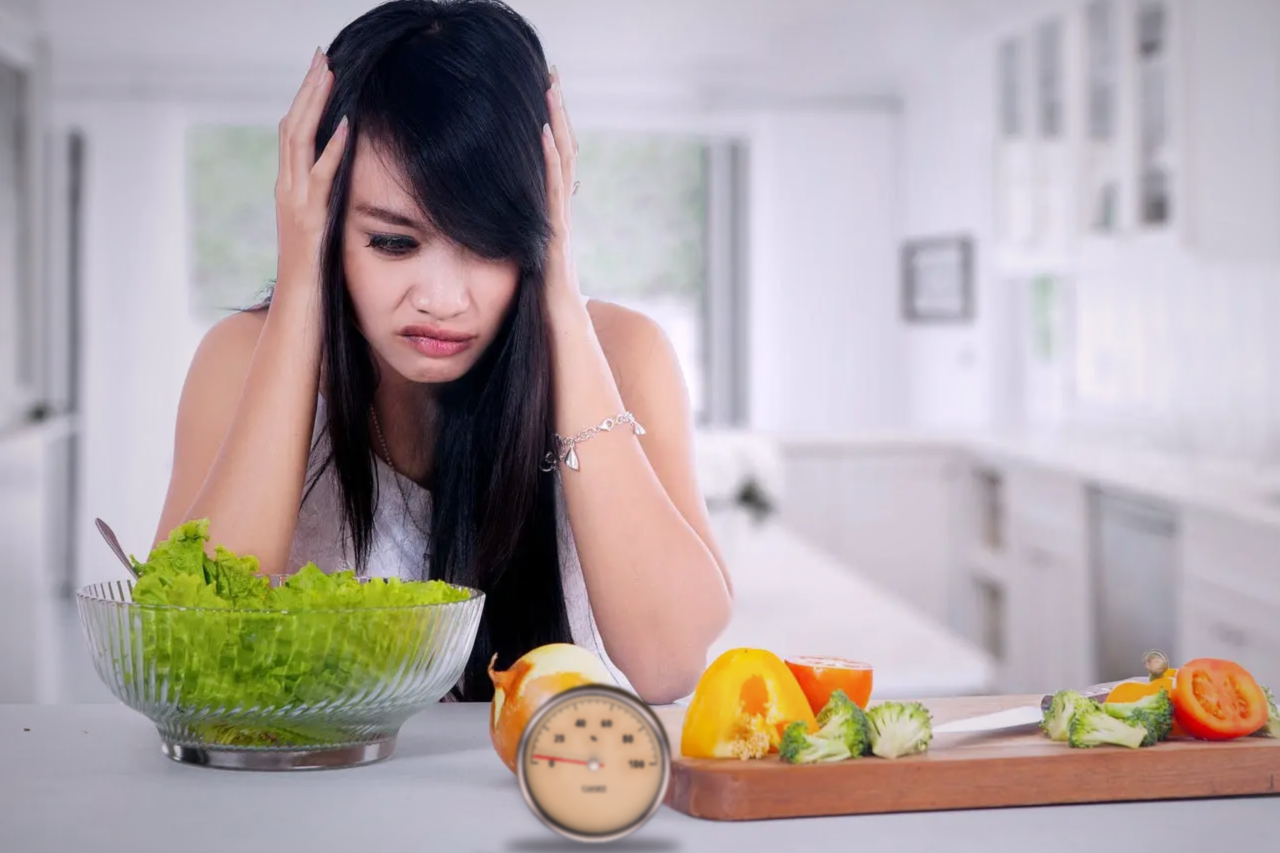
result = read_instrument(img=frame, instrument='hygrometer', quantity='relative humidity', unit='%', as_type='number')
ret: 4 %
